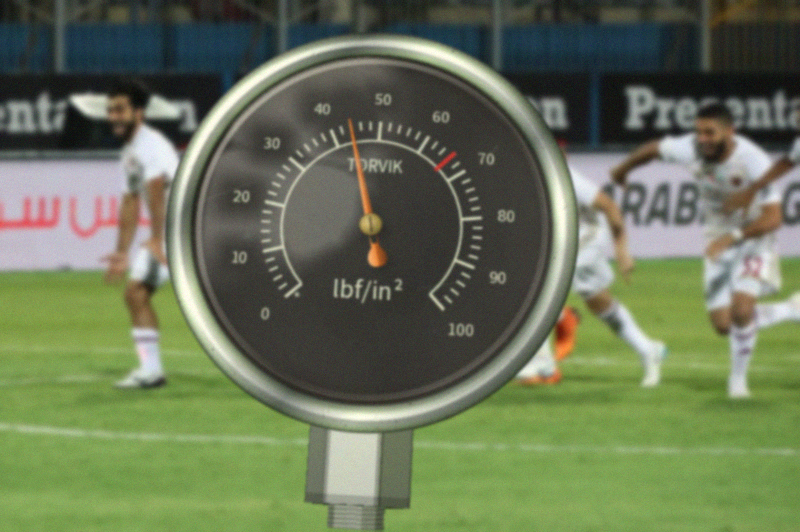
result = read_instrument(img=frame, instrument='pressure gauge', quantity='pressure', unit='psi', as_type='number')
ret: 44 psi
